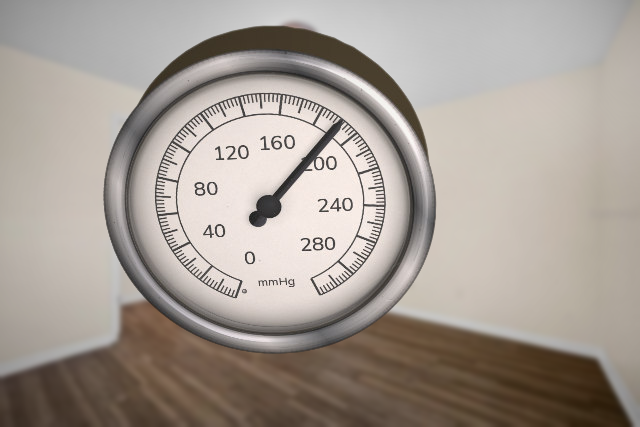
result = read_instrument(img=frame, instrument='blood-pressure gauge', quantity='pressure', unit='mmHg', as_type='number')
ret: 190 mmHg
